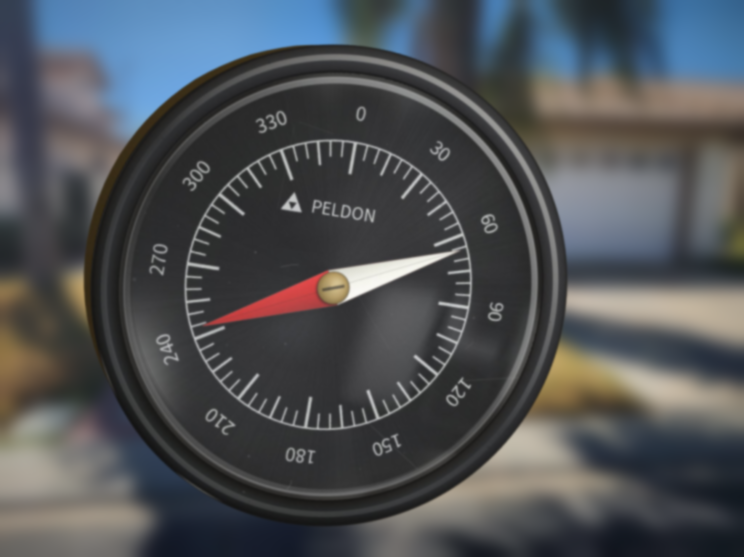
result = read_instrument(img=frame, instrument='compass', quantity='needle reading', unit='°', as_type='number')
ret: 245 °
